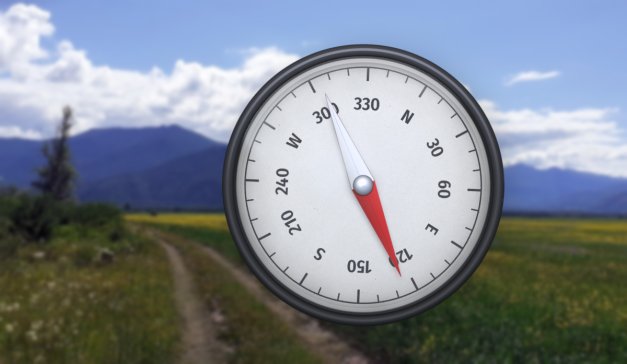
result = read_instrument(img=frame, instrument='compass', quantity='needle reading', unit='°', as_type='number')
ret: 125 °
